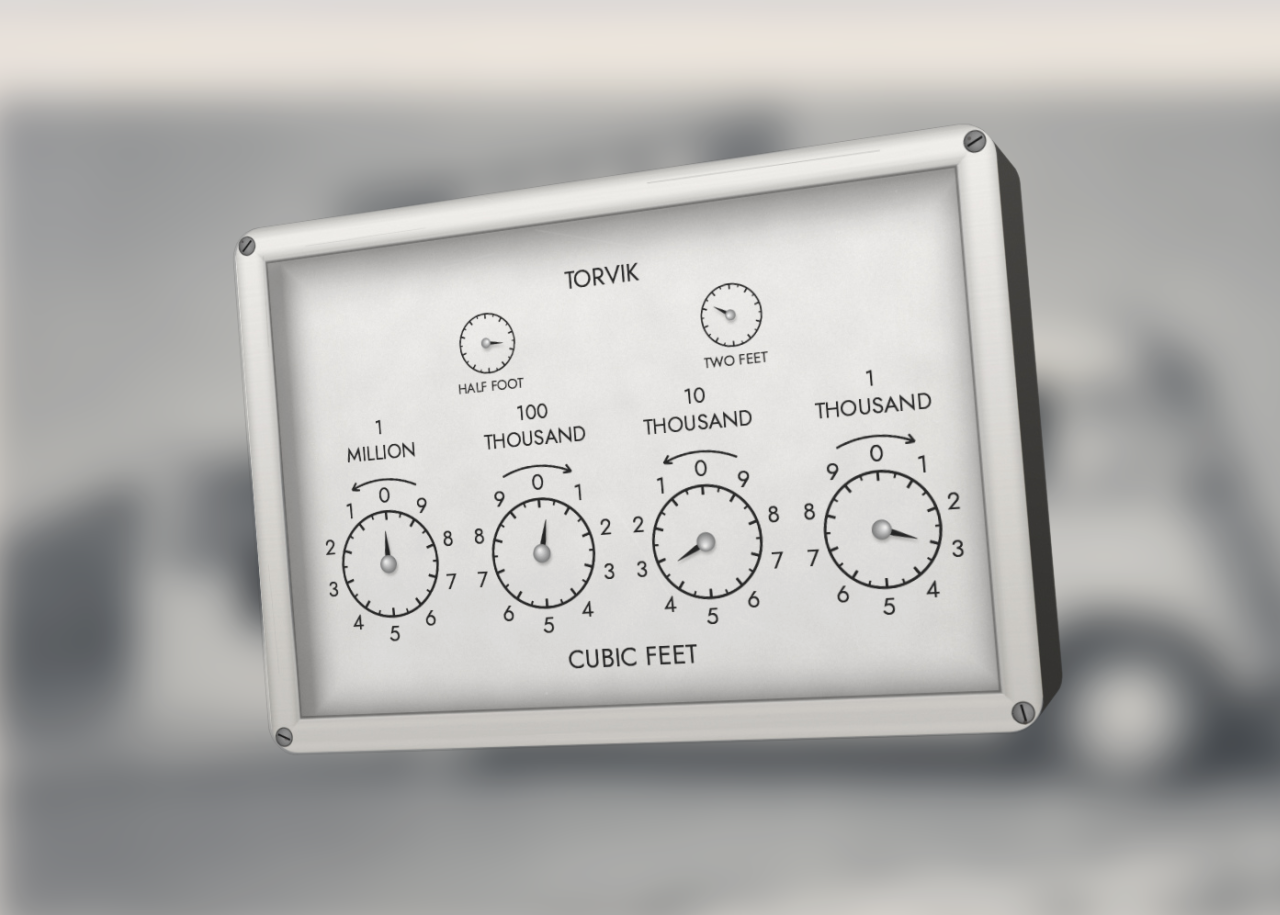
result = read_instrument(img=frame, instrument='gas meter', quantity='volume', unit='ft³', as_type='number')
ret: 3300 ft³
